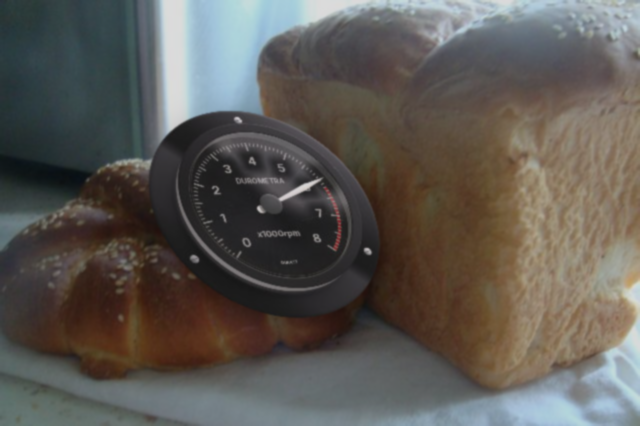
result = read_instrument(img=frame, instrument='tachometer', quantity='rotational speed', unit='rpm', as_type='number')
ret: 6000 rpm
